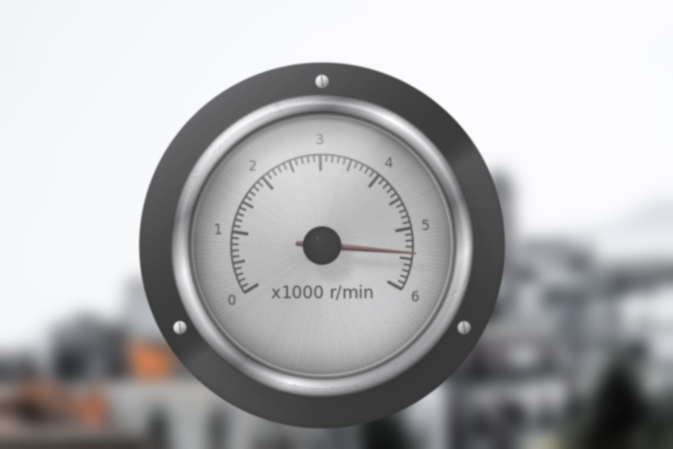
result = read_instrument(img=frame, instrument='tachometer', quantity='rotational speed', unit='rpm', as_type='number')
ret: 5400 rpm
